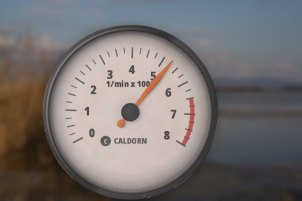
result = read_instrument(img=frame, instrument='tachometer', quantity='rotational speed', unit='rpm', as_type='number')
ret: 5250 rpm
